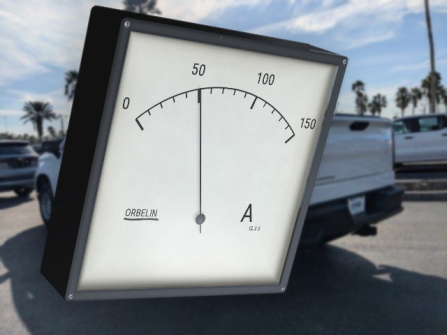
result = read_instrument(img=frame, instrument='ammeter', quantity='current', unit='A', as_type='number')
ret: 50 A
